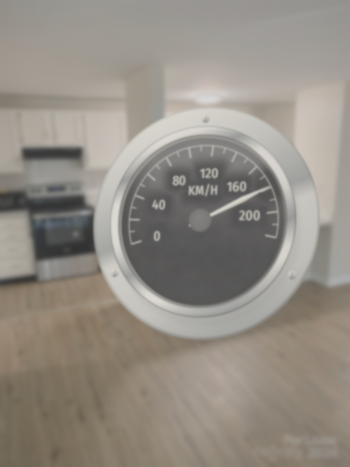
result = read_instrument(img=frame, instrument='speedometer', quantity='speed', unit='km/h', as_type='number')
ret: 180 km/h
